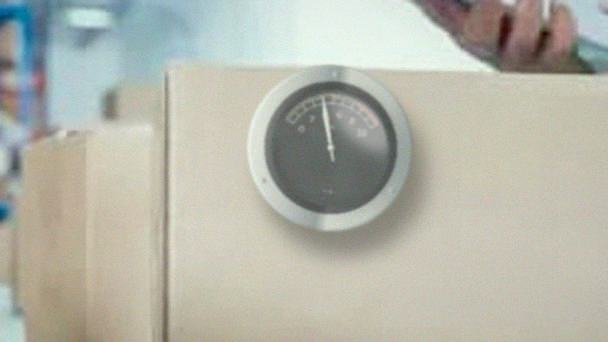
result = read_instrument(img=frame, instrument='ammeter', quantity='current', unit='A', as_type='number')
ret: 4 A
